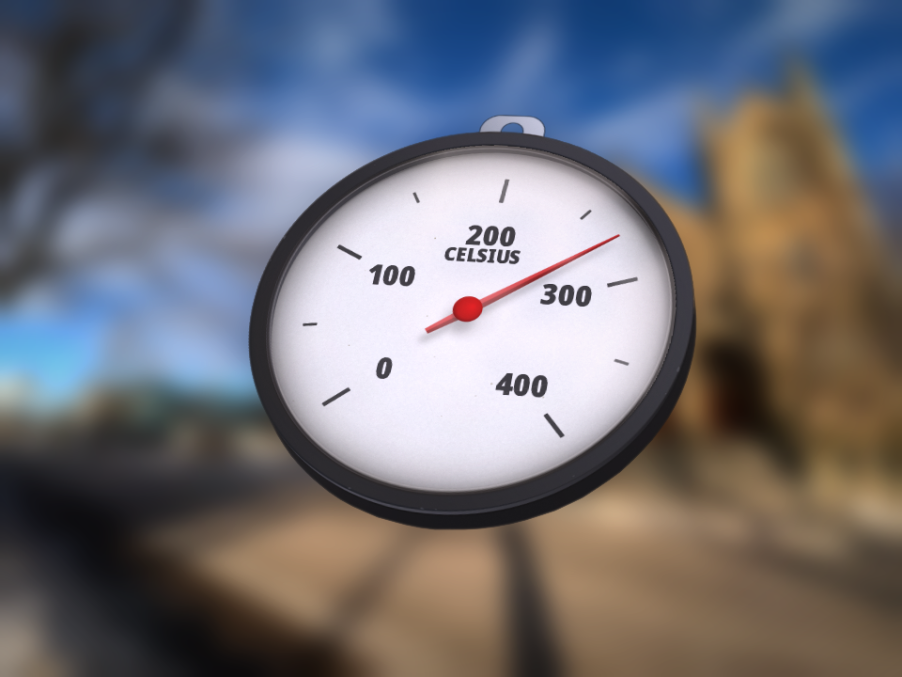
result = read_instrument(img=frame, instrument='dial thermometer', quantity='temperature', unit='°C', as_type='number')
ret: 275 °C
